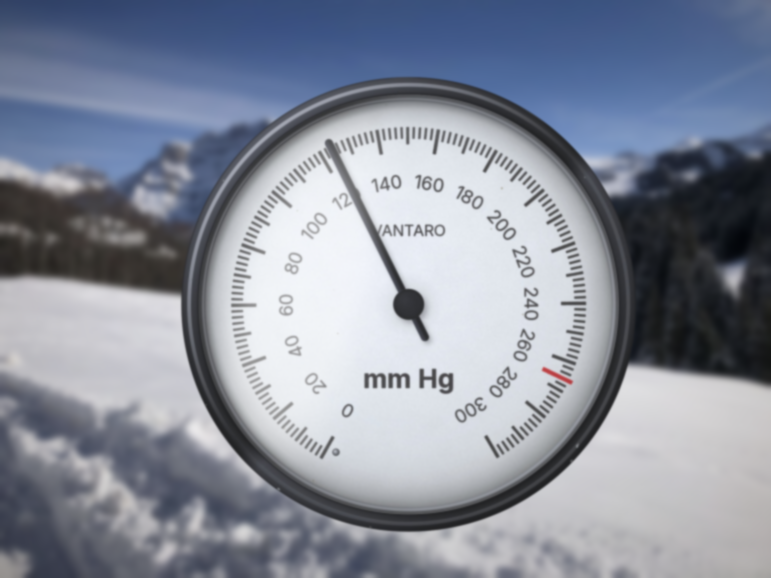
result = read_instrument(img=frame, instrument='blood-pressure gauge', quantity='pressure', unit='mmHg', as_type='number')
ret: 124 mmHg
